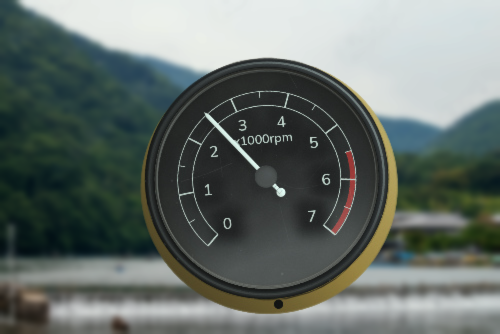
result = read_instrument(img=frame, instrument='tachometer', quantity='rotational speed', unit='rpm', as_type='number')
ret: 2500 rpm
